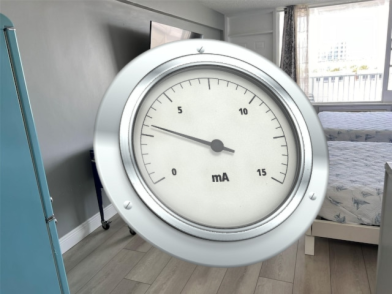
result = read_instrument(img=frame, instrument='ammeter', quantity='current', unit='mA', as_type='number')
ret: 3 mA
